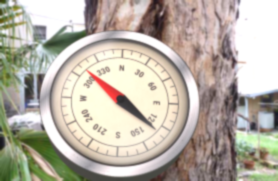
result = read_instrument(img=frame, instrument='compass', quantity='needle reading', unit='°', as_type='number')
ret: 310 °
